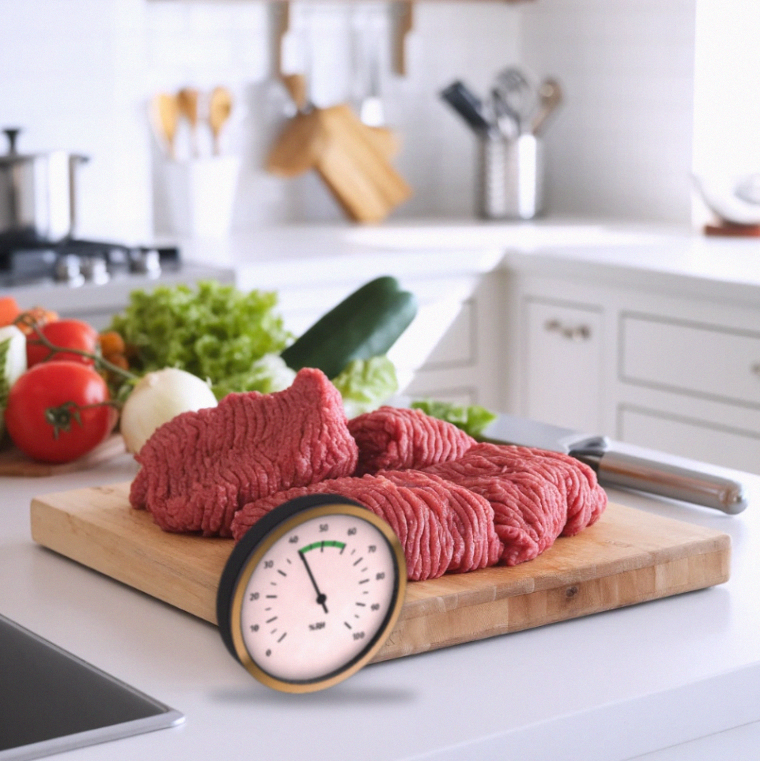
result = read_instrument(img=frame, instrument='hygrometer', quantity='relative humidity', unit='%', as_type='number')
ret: 40 %
